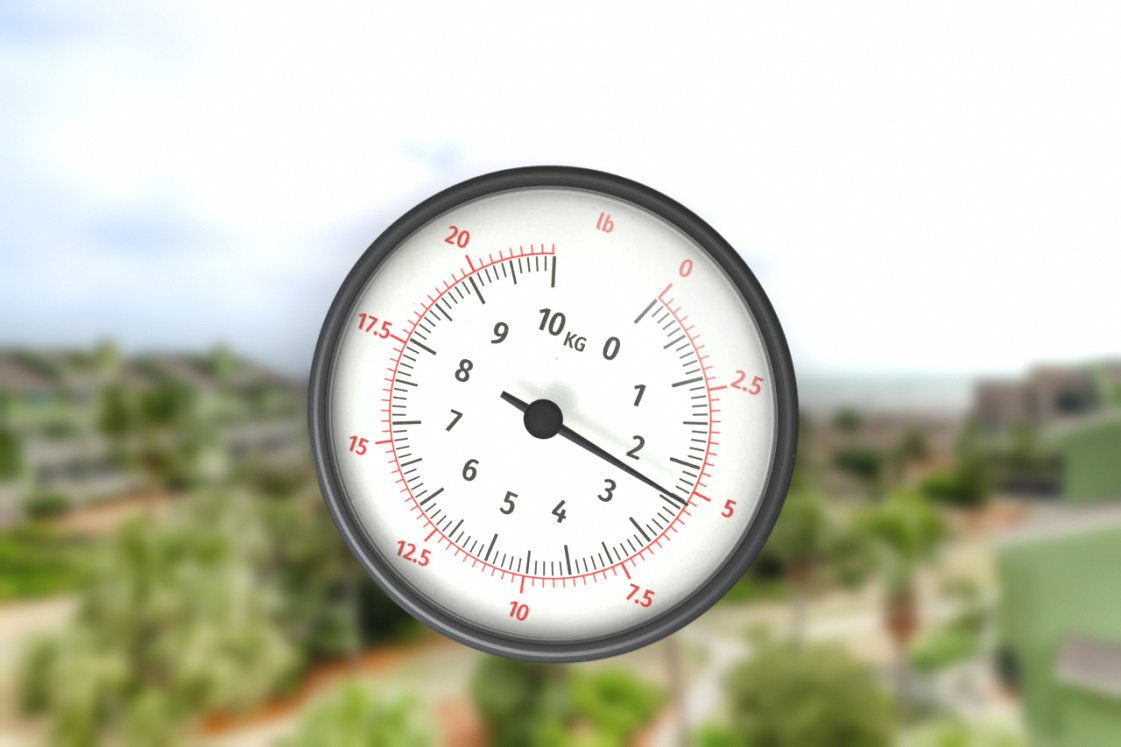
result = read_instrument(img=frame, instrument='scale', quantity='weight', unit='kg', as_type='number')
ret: 2.4 kg
